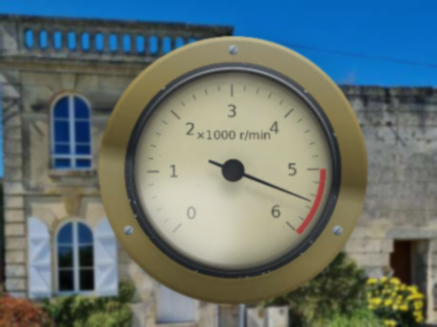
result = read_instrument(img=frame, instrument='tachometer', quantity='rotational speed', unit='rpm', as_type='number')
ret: 5500 rpm
